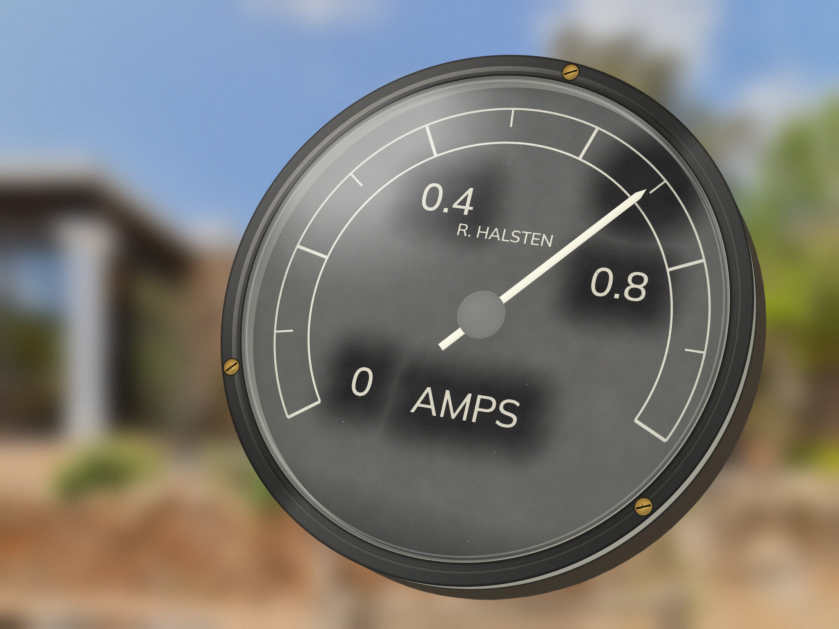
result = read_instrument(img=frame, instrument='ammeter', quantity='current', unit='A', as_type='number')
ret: 0.7 A
